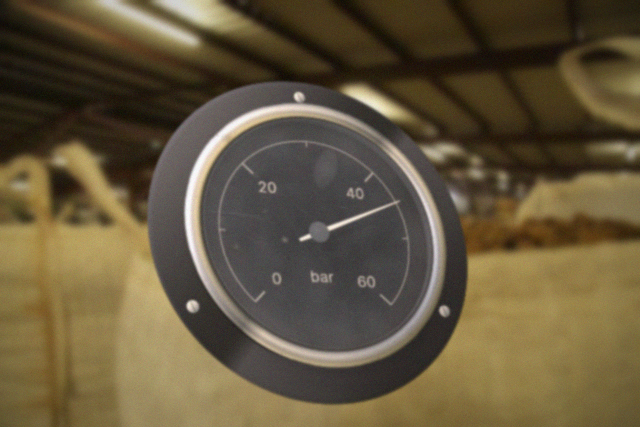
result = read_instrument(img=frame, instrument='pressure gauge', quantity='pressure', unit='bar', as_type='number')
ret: 45 bar
